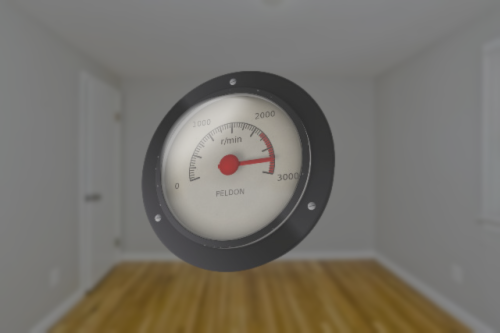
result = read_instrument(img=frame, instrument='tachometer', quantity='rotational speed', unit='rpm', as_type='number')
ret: 2750 rpm
